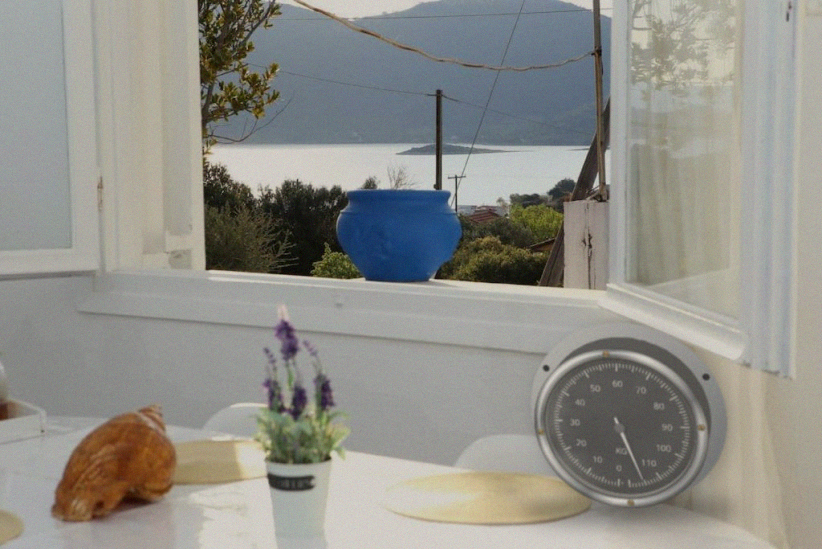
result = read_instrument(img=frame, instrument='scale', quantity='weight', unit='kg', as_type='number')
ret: 115 kg
